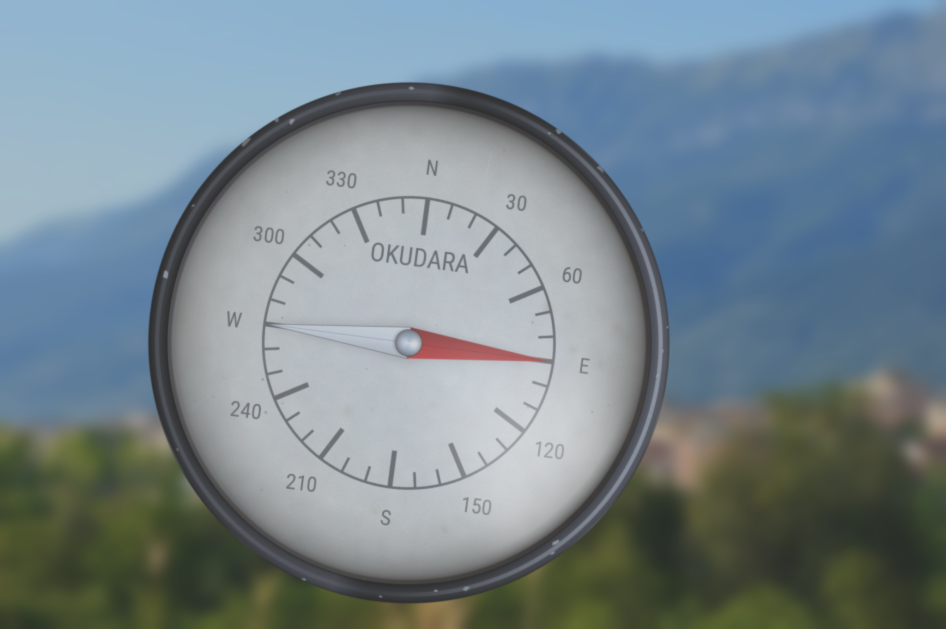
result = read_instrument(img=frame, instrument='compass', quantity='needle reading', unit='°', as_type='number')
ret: 90 °
